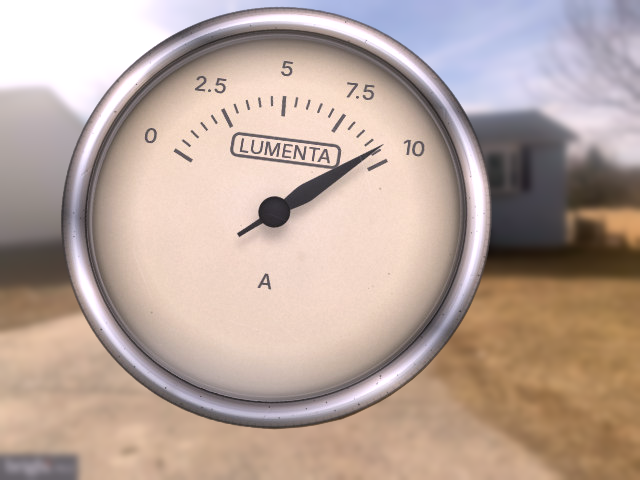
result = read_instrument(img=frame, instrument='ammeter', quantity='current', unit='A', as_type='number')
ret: 9.5 A
